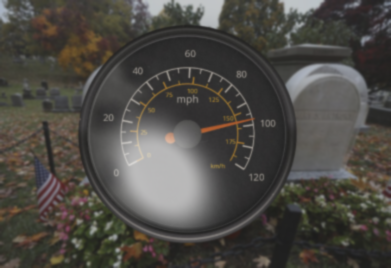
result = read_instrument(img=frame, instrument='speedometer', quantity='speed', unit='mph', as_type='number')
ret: 97.5 mph
